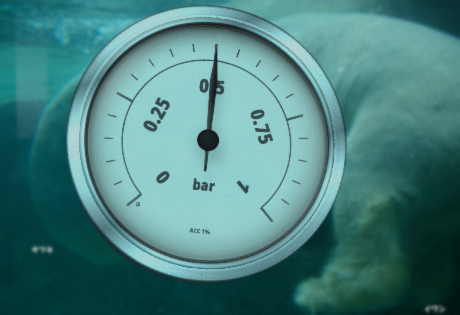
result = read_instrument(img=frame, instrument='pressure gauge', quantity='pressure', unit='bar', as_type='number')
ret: 0.5 bar
